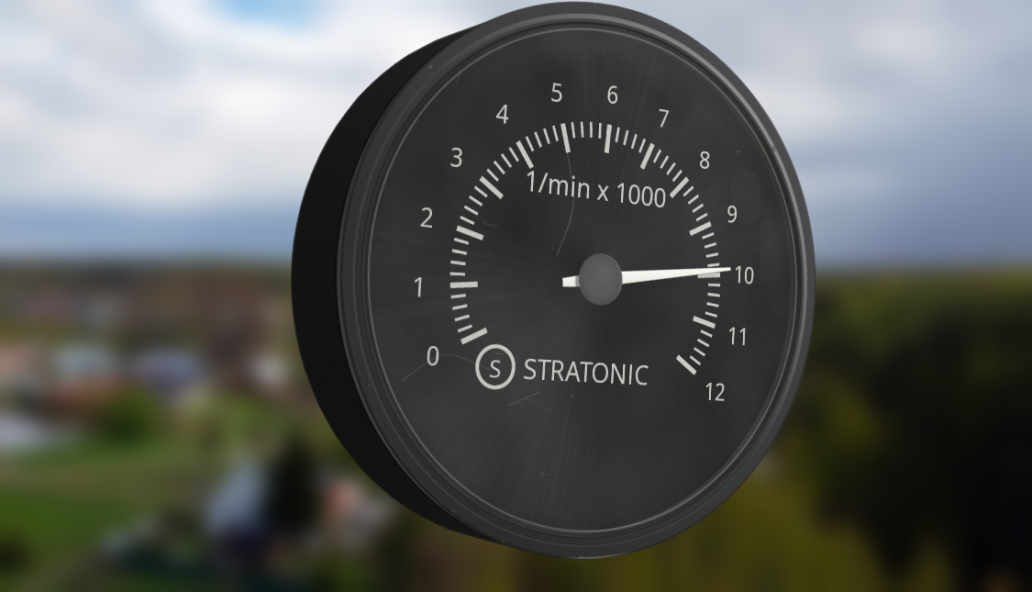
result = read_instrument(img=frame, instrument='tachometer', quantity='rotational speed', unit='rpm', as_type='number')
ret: 9900 rpm
